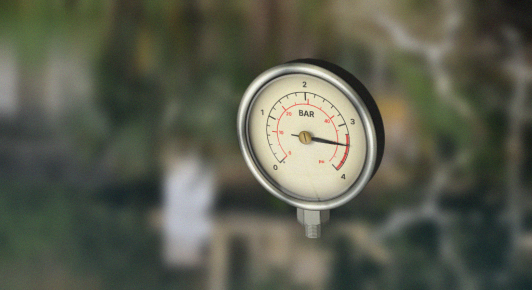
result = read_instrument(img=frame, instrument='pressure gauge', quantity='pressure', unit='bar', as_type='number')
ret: 3.4 bar
